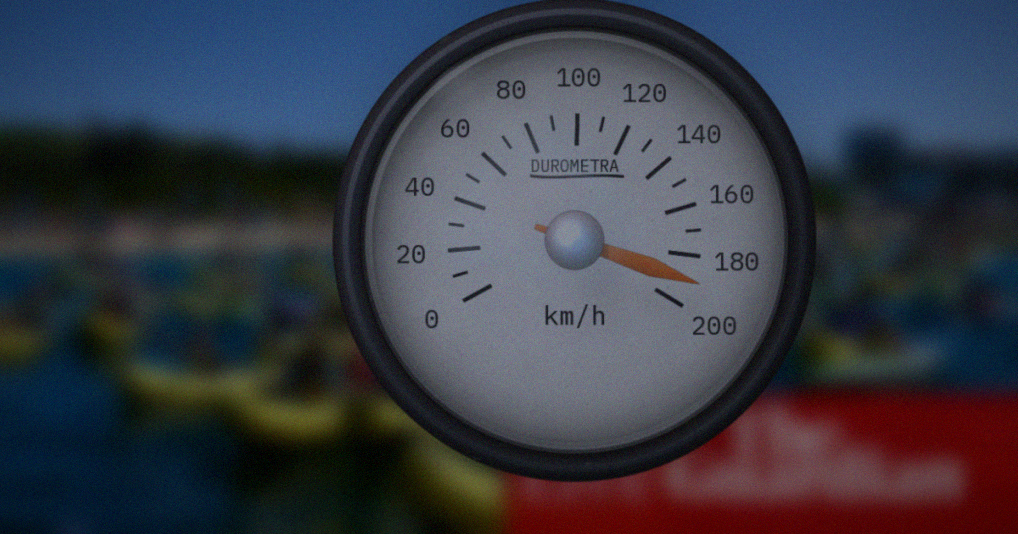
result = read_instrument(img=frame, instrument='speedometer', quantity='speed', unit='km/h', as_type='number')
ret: 190 km/h
